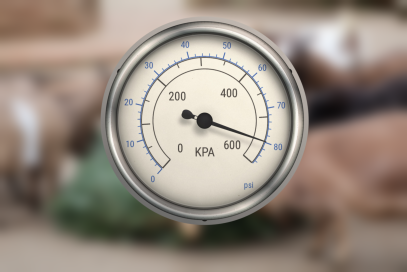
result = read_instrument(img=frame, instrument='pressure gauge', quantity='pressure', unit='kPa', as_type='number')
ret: 550 kPa
